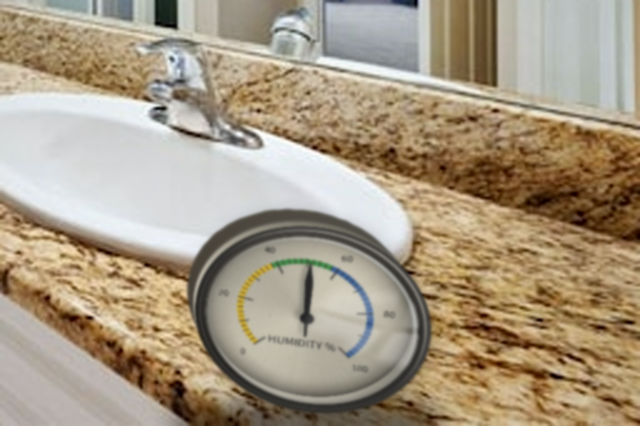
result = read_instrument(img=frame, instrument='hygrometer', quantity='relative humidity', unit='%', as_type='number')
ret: 50 %
